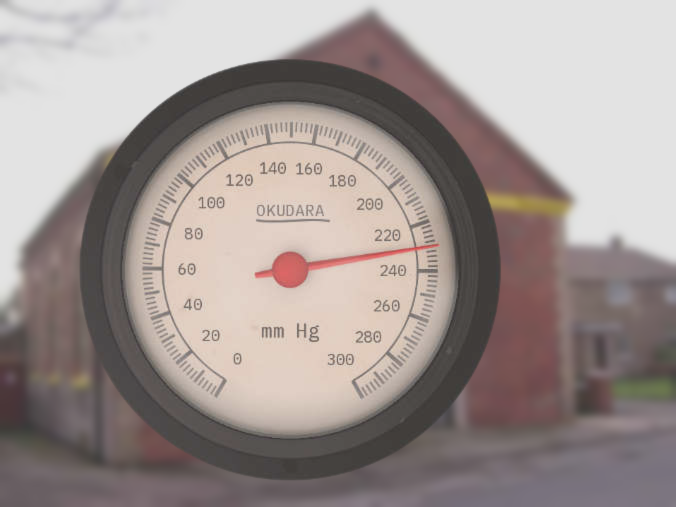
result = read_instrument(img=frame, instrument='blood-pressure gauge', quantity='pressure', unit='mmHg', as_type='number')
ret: 230 mmHg
